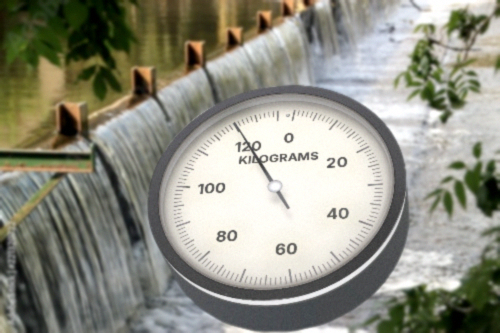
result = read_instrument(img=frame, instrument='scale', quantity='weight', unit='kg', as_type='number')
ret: 120 kg
